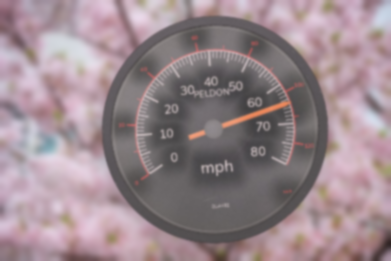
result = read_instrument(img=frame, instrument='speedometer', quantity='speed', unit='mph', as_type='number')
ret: 65 mph
